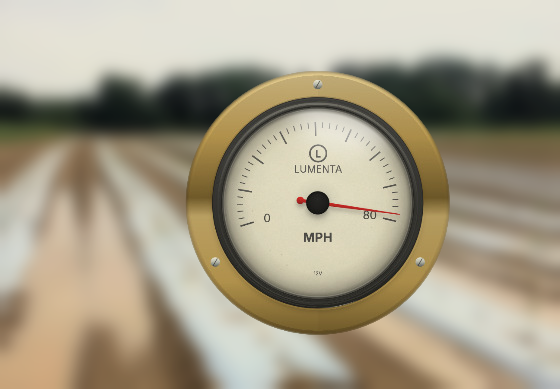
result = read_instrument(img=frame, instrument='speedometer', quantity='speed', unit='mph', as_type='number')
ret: 78 mph
